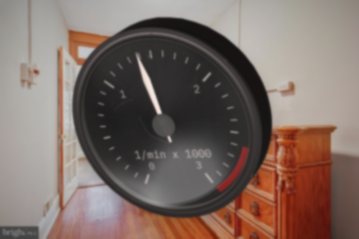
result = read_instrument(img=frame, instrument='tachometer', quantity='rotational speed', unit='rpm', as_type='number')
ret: 1400 rpm
